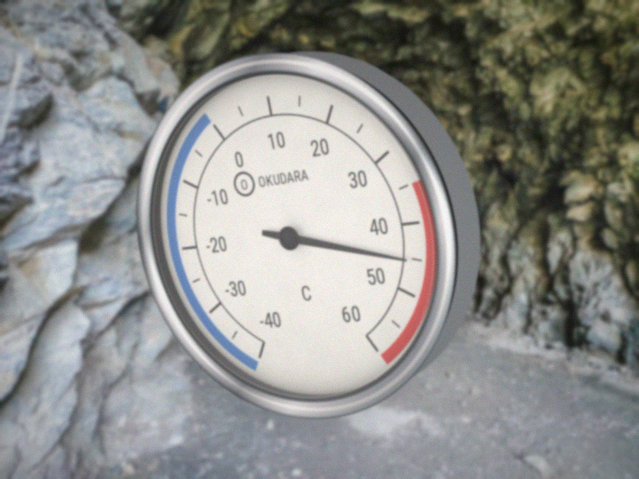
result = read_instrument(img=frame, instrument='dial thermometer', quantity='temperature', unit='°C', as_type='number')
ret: 45 °C
